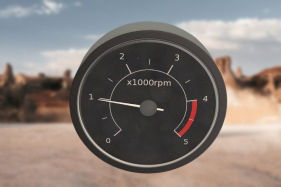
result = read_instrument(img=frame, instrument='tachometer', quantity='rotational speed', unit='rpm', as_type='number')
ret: 1000 rpm
